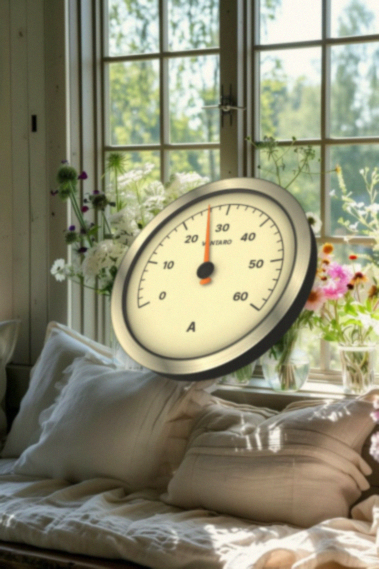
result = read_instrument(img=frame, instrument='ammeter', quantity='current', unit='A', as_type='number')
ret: 26 A
